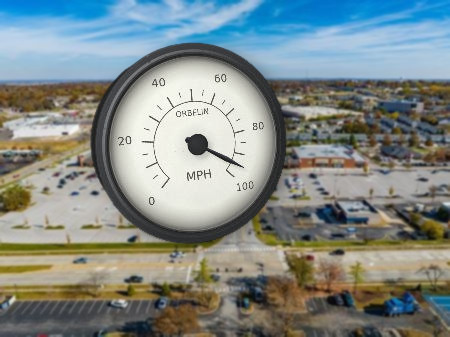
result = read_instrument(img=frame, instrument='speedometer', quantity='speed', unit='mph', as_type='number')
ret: 95 mph
